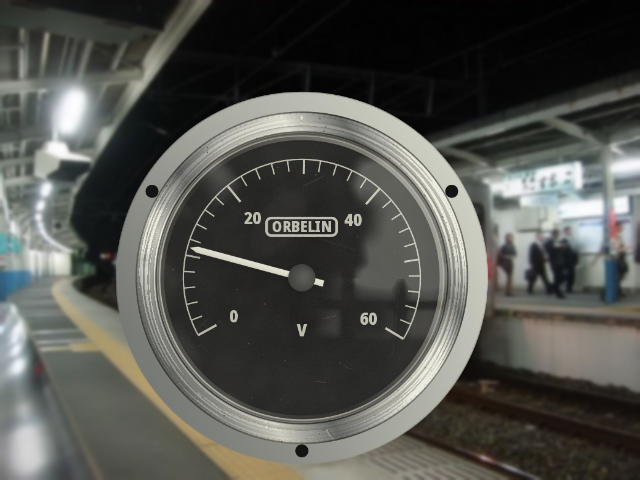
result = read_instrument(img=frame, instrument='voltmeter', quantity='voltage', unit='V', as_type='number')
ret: 11 V
